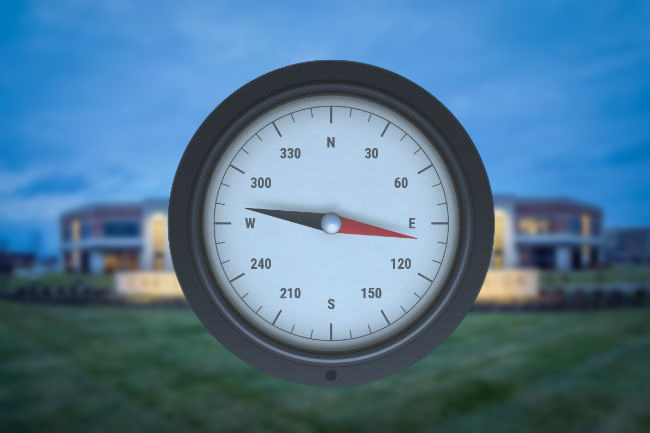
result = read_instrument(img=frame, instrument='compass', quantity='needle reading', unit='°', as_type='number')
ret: 100 °
